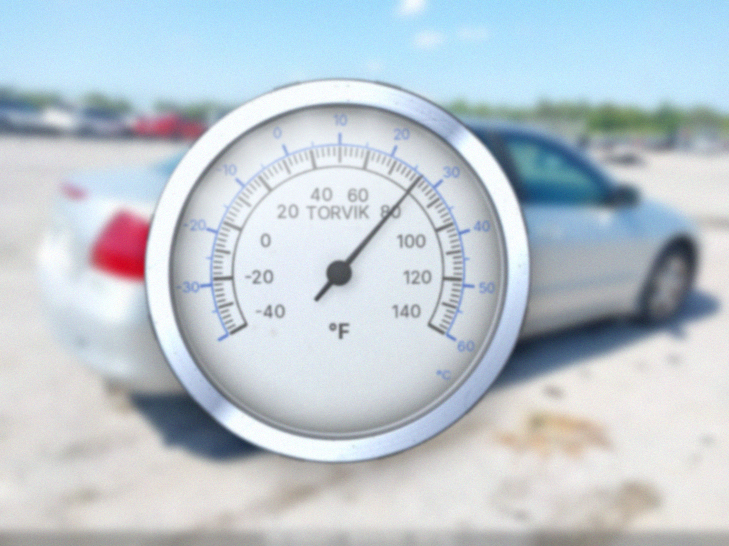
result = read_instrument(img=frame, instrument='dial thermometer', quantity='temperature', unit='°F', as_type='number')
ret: 80 °F
